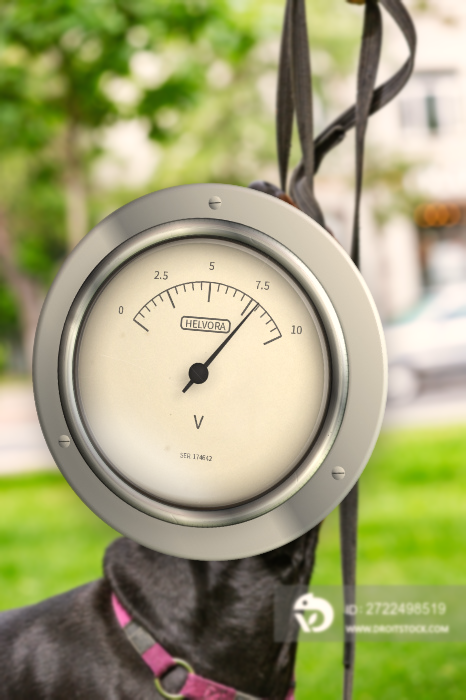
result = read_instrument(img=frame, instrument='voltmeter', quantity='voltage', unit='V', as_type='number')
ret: 8 V
